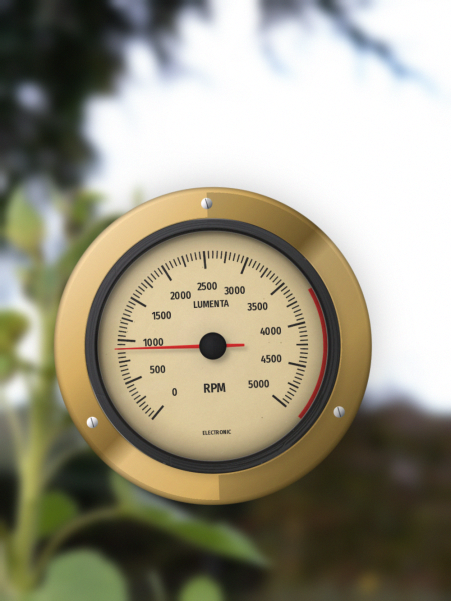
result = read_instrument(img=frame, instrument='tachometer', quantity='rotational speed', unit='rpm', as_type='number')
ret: 900 rpm
